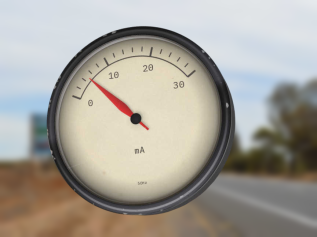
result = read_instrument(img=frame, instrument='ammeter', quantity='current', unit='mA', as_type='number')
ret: 5 mA
